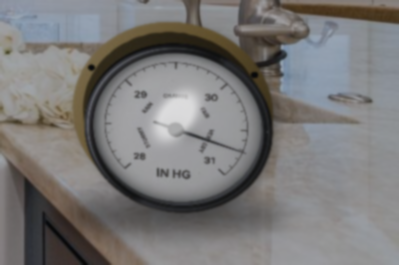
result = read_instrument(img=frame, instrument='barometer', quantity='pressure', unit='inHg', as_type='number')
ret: 30.7 inHg
